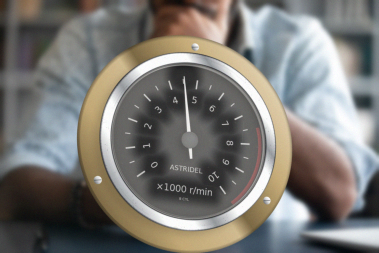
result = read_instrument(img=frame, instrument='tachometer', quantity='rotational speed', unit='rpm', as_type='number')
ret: 4500 rpm
